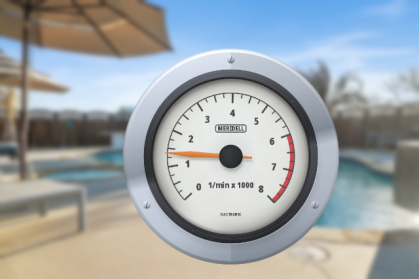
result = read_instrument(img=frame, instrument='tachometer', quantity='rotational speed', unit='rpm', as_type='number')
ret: 1375 rpm
